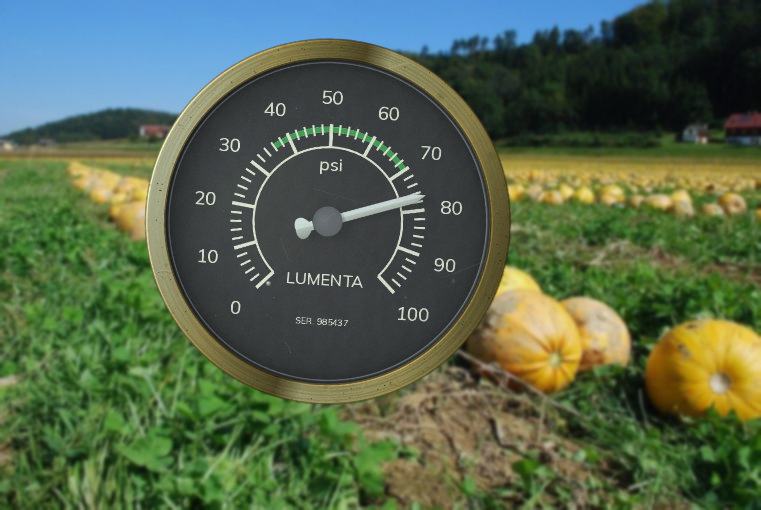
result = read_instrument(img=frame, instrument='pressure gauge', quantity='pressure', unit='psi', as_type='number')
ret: 77 psi
